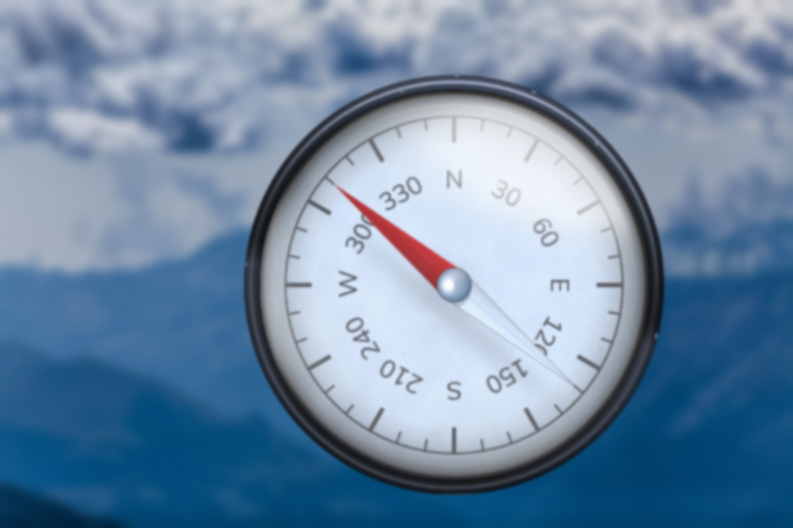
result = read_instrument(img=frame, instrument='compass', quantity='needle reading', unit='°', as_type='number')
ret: 310 °
